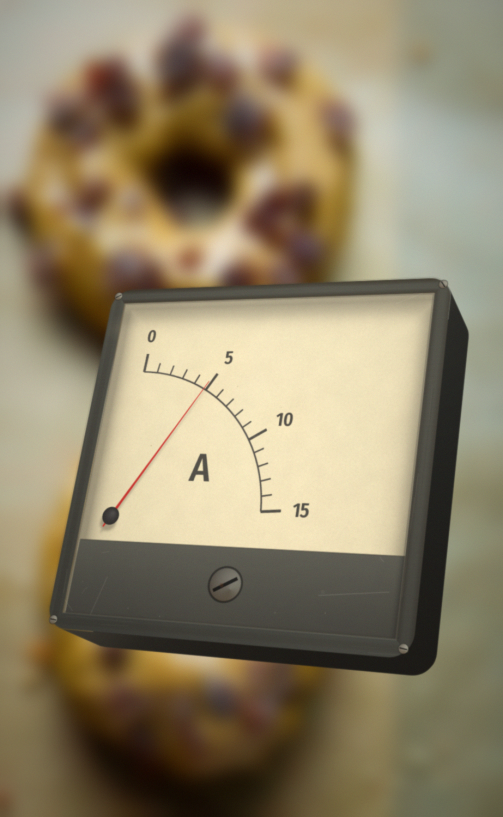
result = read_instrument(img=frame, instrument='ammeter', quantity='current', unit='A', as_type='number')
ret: 5 A
